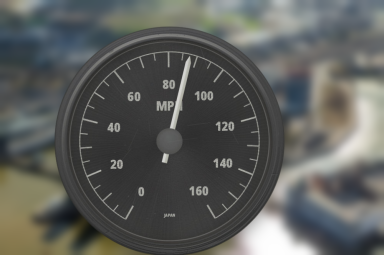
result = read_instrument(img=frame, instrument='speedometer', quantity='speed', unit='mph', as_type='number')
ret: 87.5 mph
